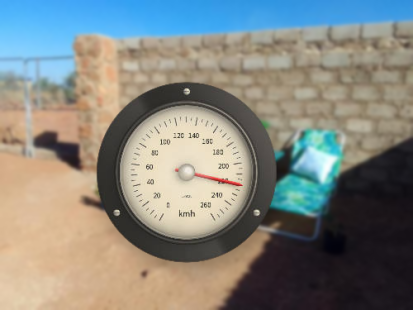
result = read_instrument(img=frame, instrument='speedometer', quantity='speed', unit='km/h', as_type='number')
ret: 220 km/h
